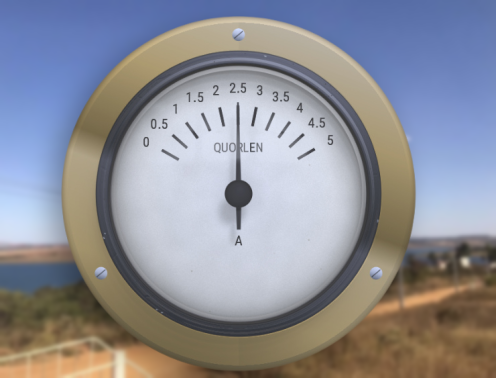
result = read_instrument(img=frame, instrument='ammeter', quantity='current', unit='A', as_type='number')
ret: 2.5 A
